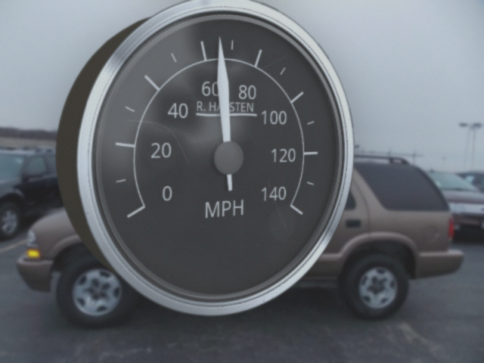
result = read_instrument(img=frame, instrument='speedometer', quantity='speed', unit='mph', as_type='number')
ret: 65 mph
